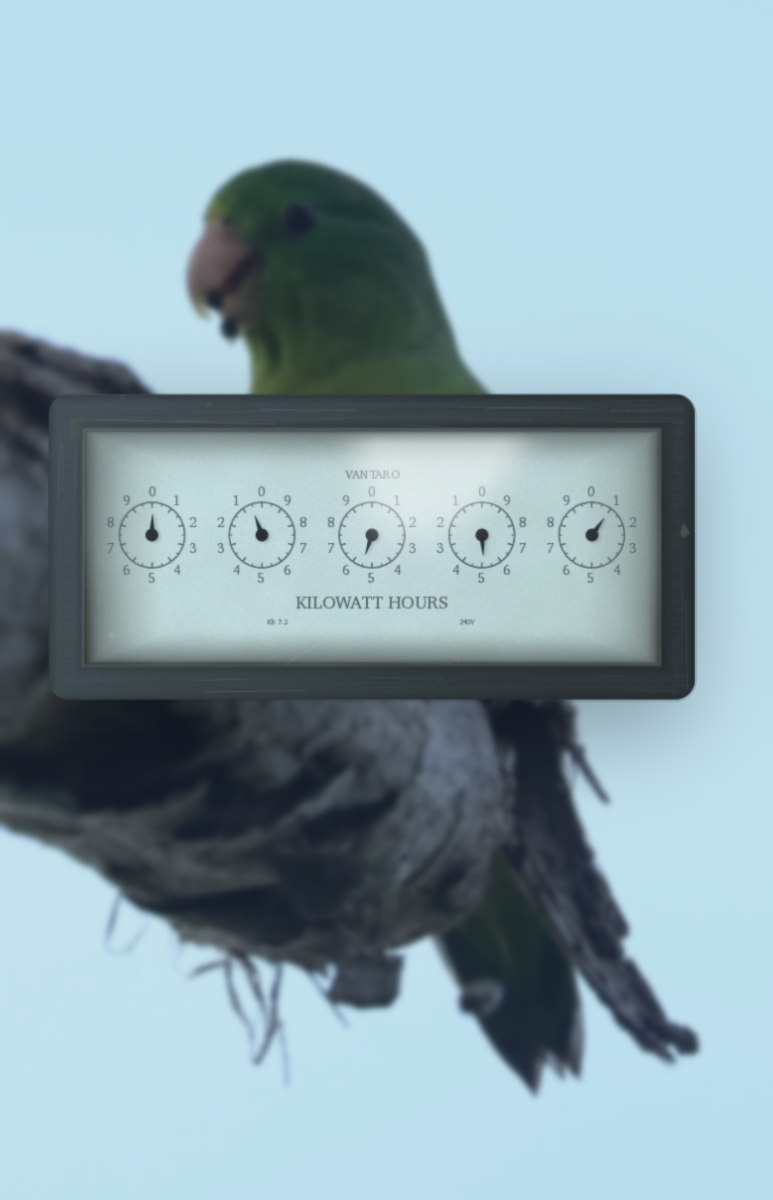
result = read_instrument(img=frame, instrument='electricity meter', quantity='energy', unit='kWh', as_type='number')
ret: 551 kWh
